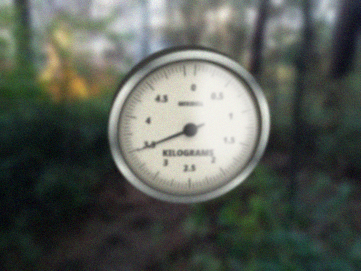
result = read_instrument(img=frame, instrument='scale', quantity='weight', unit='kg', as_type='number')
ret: 3.5 kg
